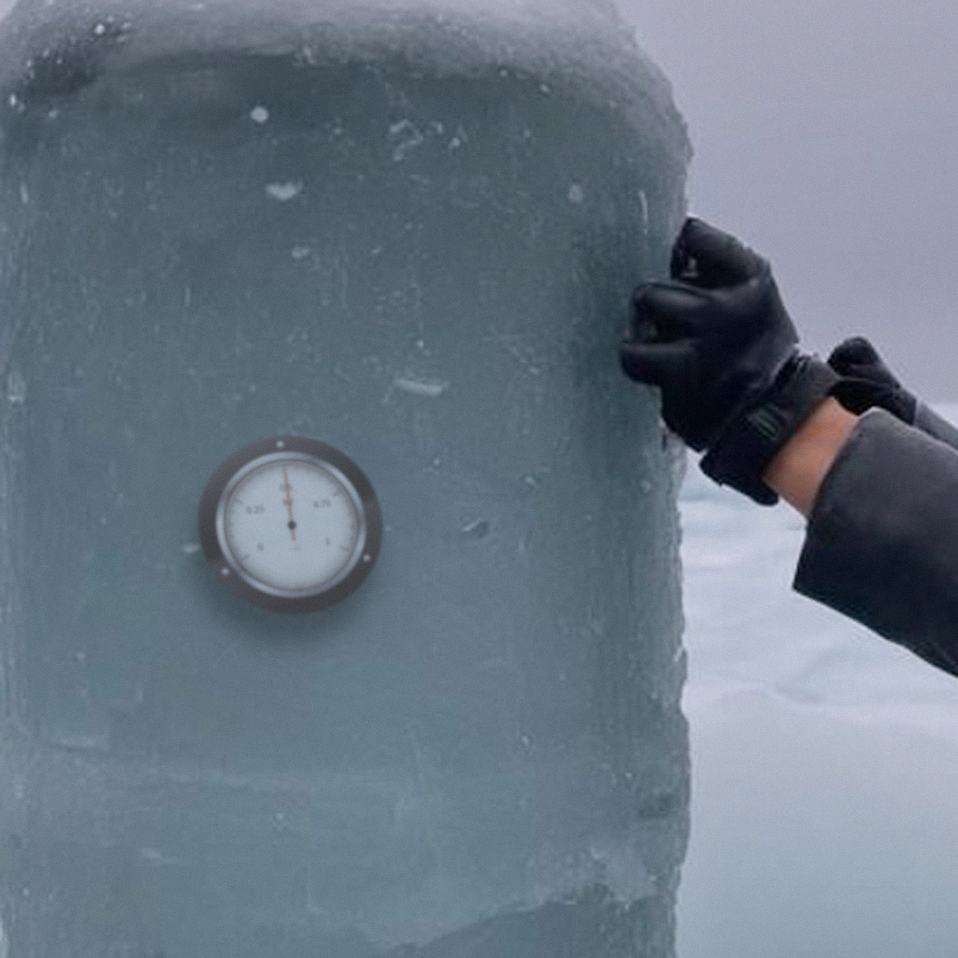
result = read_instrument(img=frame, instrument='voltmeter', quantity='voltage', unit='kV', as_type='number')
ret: 0.5 kV
